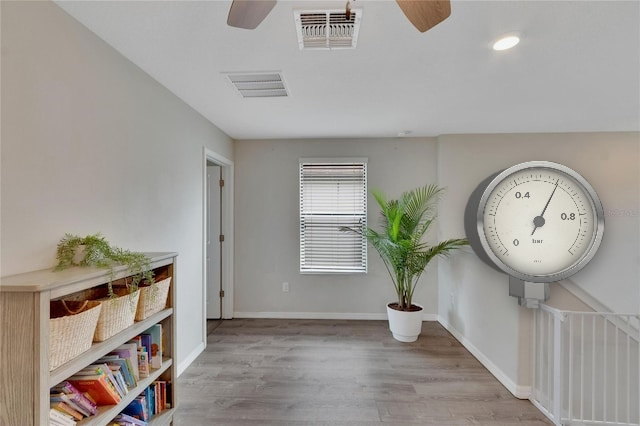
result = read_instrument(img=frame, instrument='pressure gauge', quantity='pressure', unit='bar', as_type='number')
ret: 0.6 bar
